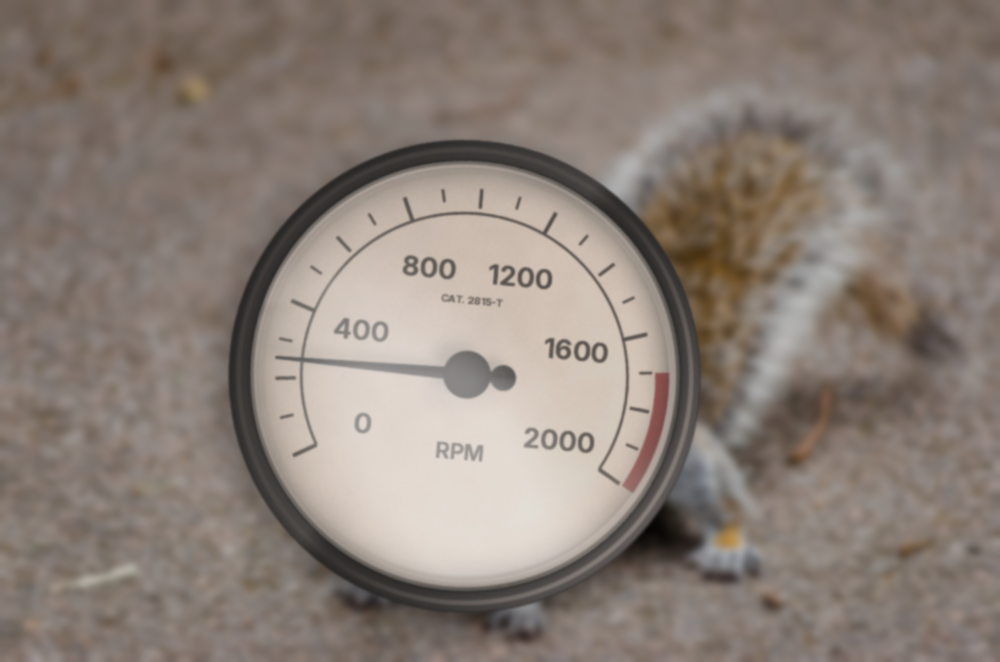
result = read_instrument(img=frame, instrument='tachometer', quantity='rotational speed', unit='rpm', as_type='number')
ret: 250 rpm
